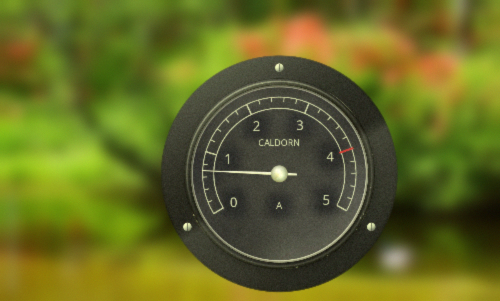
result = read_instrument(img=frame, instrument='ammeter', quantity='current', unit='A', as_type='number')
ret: 0.7 A
